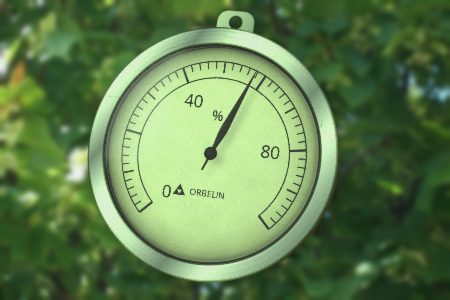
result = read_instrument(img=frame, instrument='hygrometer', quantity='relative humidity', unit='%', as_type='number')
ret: 58 %
